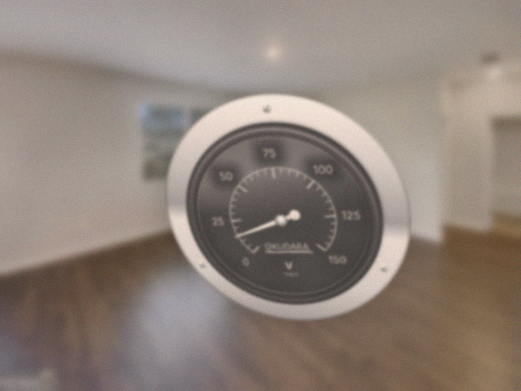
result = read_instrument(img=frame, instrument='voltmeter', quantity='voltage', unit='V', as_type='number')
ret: 15 V
